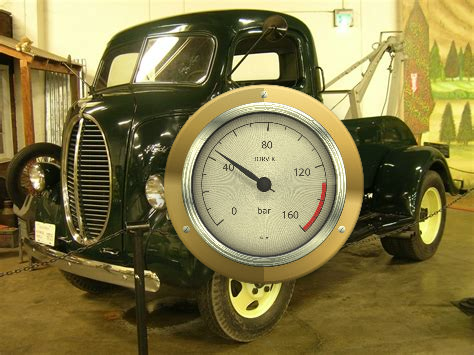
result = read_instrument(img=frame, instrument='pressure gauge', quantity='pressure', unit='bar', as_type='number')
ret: 45 bar
